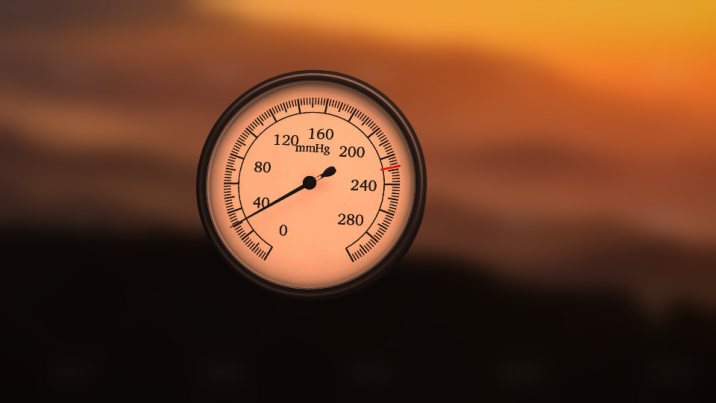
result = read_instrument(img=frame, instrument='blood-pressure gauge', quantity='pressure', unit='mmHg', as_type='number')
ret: 30 mmHg
